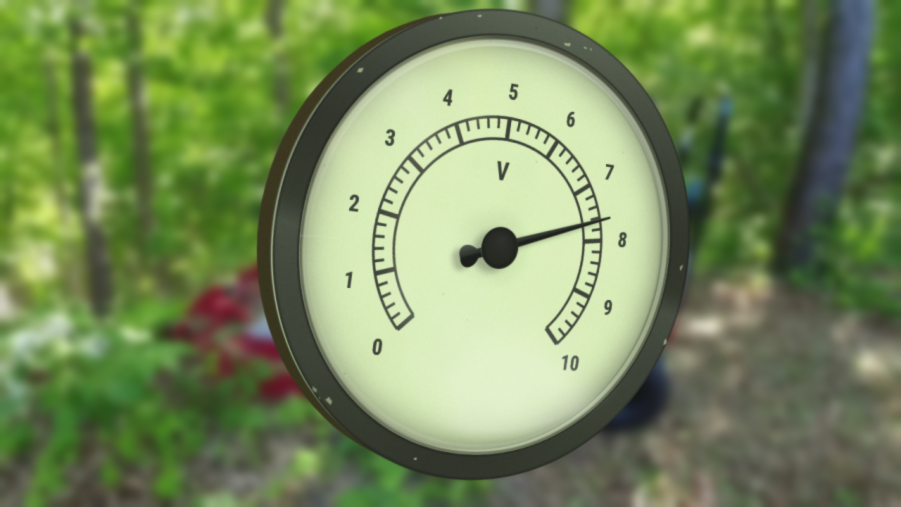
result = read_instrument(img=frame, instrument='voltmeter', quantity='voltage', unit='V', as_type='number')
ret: 7.6 V
